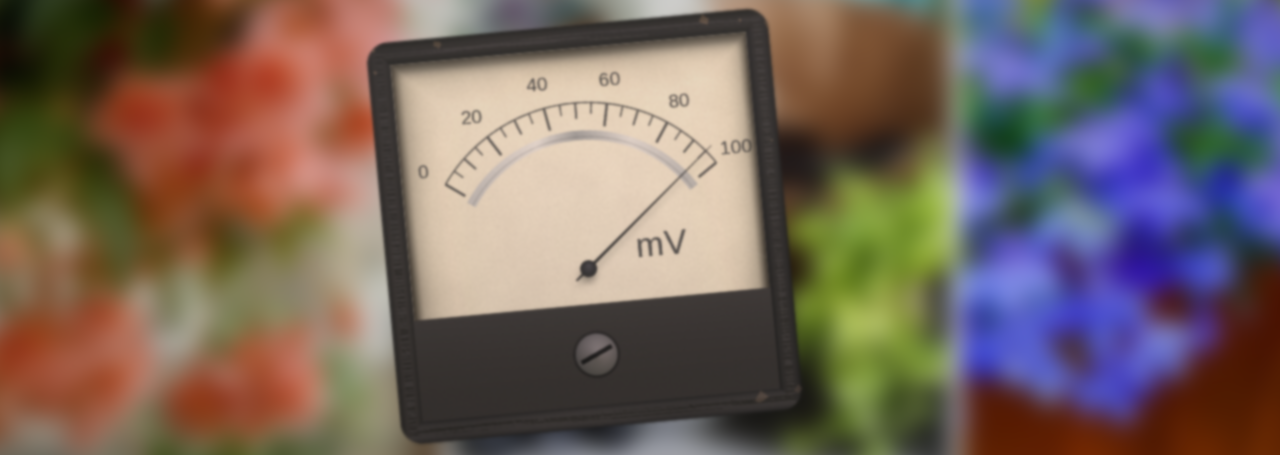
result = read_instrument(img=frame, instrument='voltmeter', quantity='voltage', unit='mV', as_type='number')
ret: 95 mV
